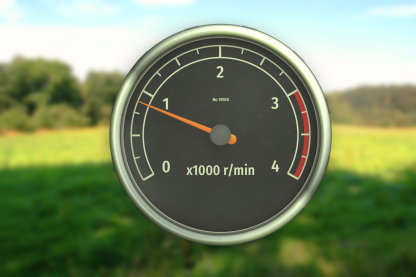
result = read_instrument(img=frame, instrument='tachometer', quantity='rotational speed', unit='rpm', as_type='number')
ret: 875 rpm
